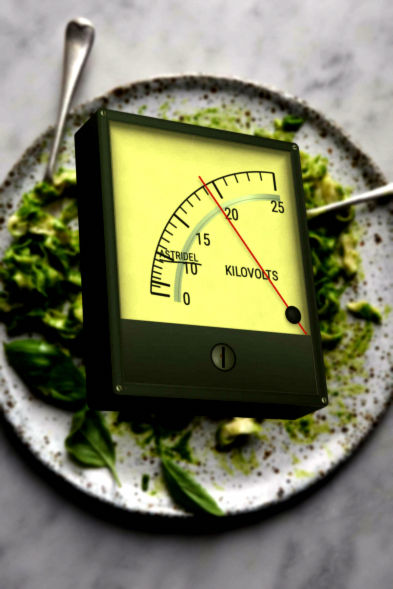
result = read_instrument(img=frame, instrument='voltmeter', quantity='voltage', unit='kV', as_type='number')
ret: 19 kV
